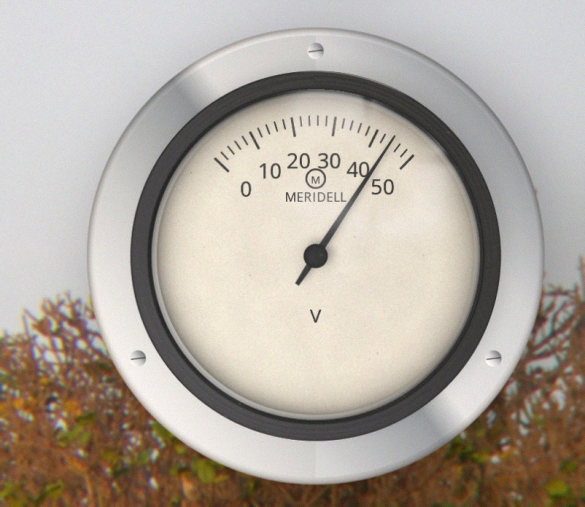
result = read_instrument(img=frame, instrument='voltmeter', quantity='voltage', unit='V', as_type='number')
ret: 44 V
